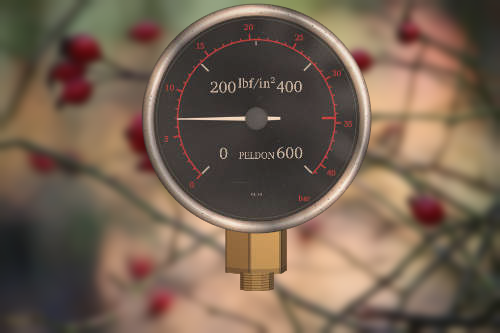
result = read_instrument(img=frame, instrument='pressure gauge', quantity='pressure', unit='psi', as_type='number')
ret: 100 psi
